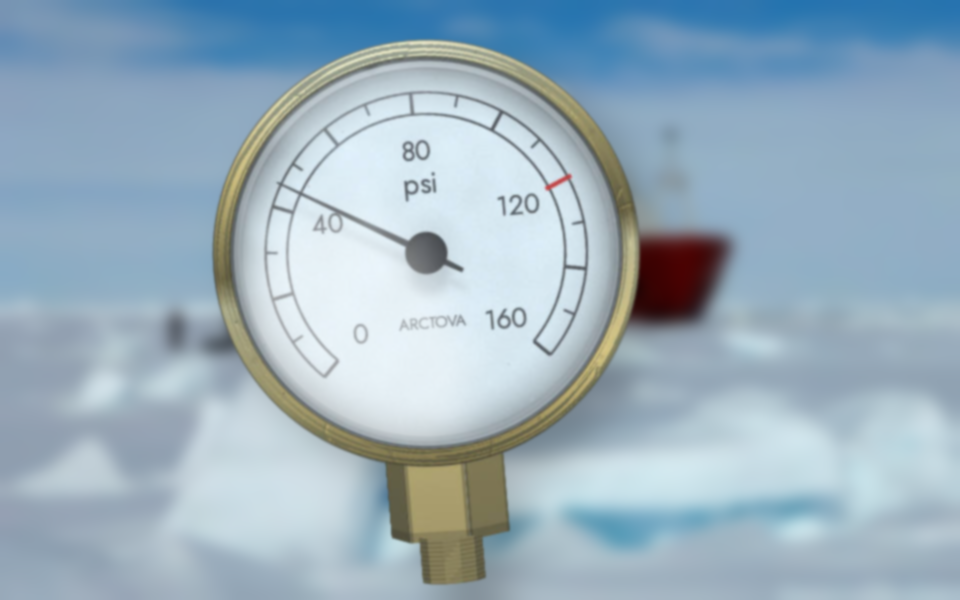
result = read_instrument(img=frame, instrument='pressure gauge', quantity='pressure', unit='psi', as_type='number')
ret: 45 psi
